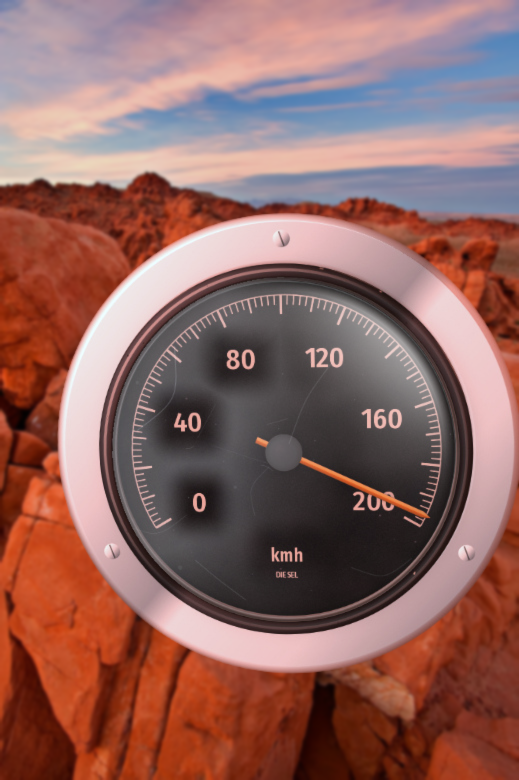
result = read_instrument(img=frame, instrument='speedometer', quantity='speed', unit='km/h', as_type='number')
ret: 196 km/h
